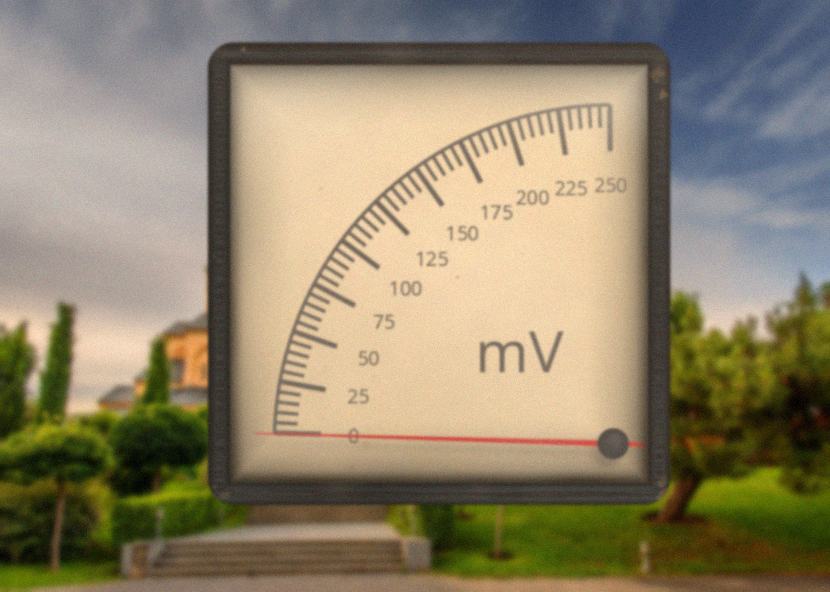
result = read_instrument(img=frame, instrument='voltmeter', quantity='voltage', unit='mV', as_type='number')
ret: 0 mV
